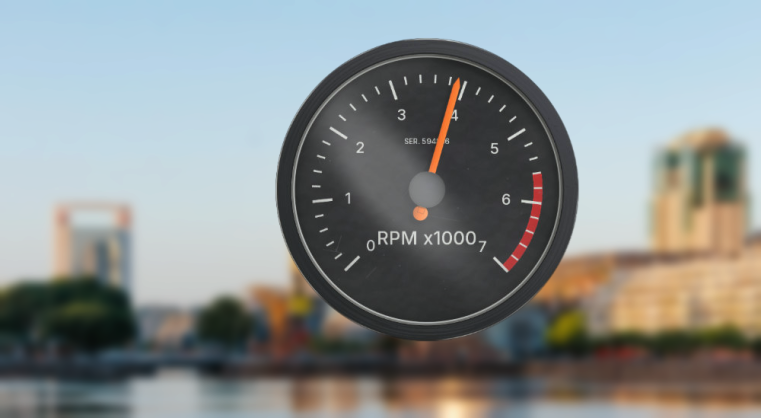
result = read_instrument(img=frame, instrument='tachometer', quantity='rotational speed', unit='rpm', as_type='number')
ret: 3900 rpm
